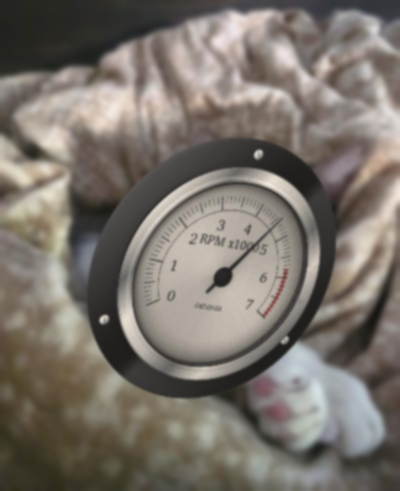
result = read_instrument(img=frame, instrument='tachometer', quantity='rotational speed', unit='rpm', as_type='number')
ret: 4500 rpm
